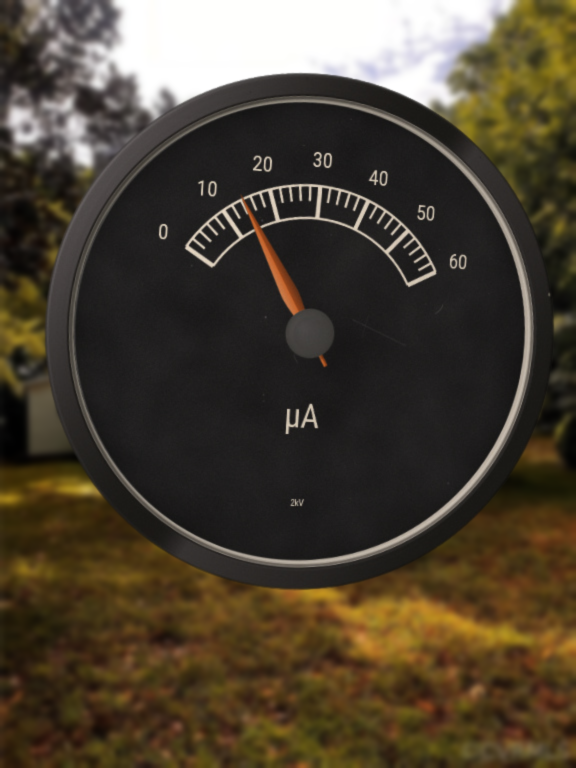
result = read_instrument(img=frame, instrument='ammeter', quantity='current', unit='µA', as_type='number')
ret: 14 µA
